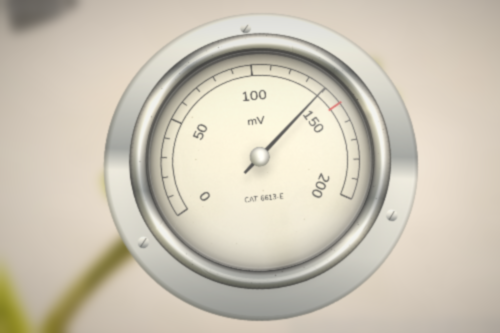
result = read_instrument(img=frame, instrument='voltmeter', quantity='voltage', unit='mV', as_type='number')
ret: 140 mV
